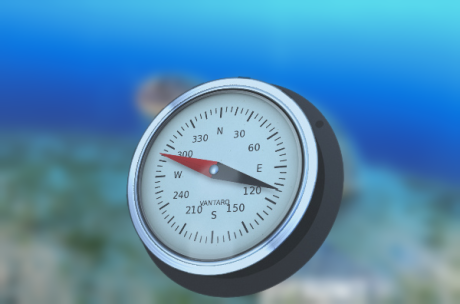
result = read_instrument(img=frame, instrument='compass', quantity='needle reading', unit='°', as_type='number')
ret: 290 °
